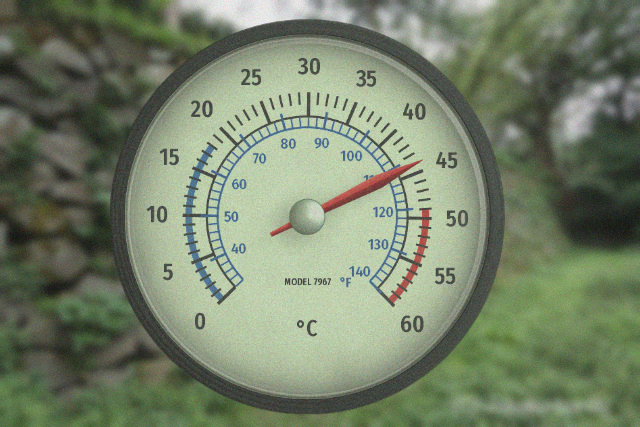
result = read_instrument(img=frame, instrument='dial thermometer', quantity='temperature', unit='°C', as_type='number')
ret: 44 °C
